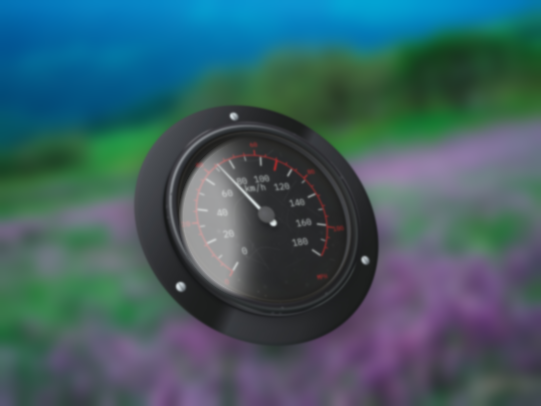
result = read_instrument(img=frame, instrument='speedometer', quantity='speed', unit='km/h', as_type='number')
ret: 70 km/h
